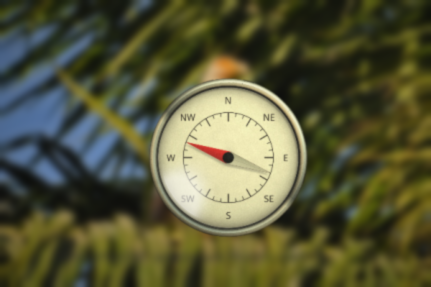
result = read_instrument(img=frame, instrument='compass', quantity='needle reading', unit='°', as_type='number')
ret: 290 °
